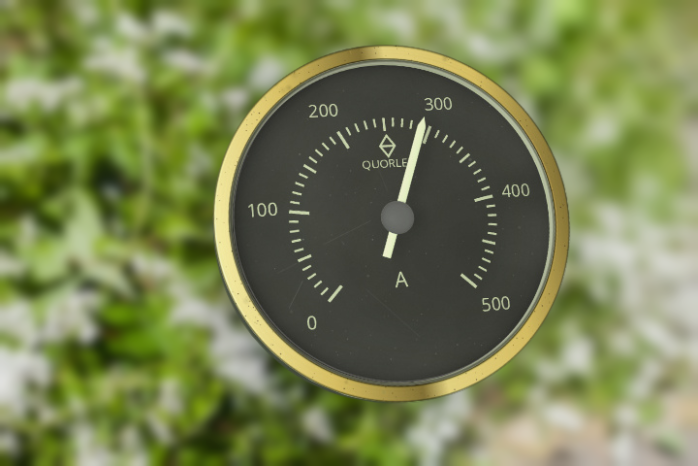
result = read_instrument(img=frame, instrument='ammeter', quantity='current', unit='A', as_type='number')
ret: 290 A
